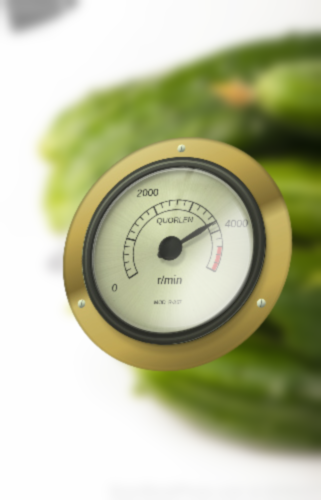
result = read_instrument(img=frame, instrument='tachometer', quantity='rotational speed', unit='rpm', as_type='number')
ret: 3800 rpm
